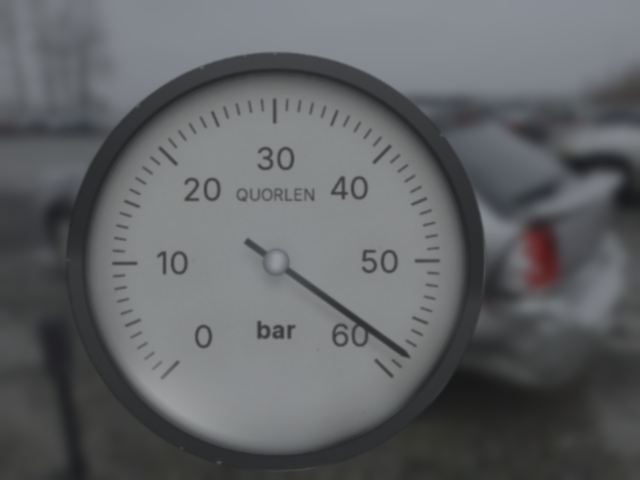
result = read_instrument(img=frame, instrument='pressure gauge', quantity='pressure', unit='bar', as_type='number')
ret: 58 bar
